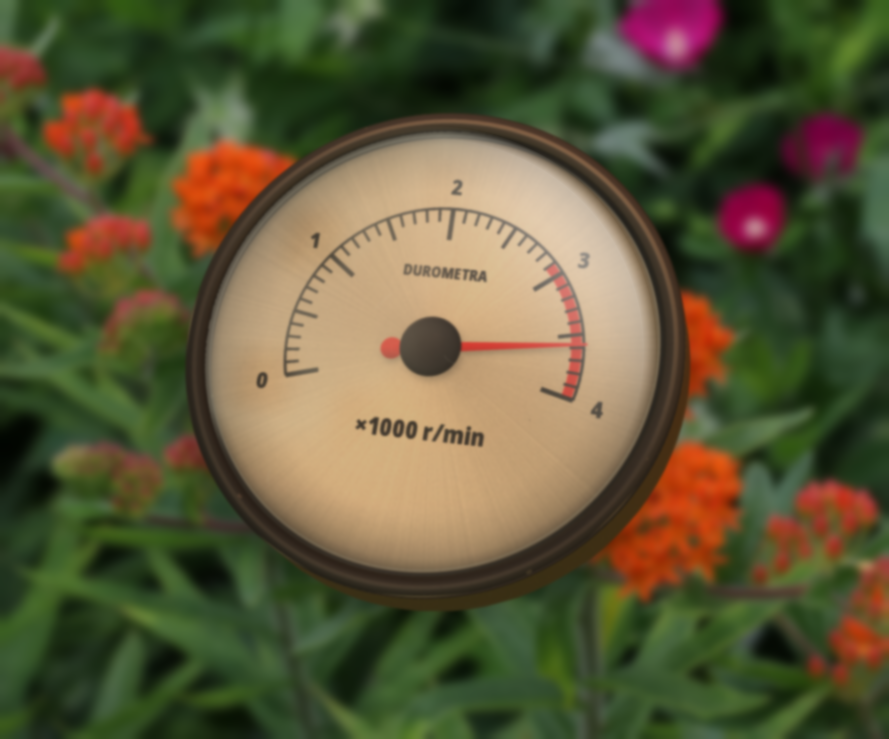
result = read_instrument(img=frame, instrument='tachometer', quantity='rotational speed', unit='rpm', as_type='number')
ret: 3600 rpm
